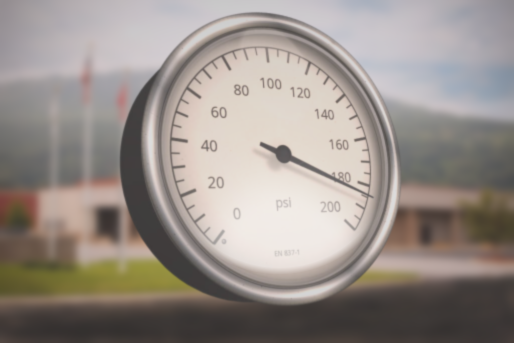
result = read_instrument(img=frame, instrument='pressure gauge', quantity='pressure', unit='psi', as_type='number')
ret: 185 psi
